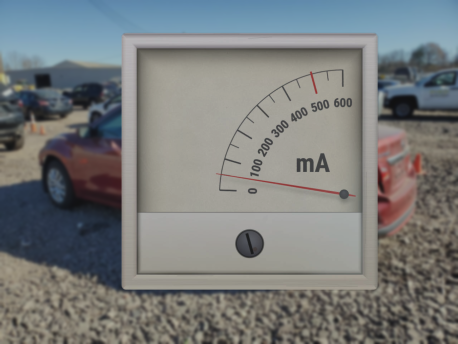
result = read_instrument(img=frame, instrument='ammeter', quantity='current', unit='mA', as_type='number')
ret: 50 mA
